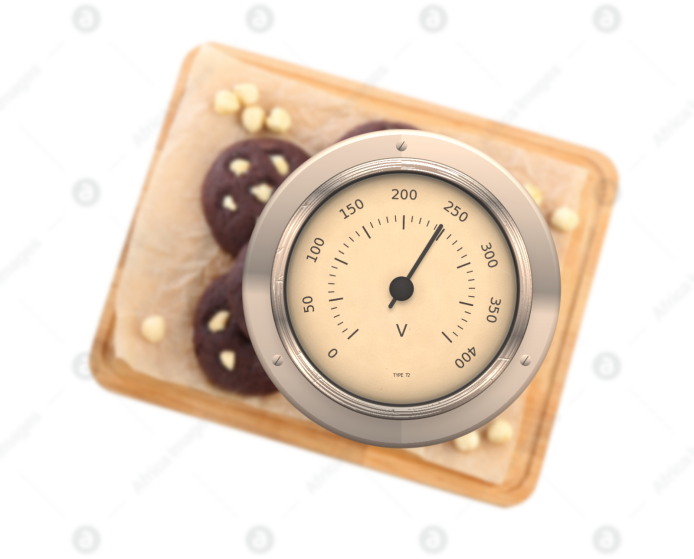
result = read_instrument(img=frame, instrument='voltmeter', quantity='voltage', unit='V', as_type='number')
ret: 245 V
